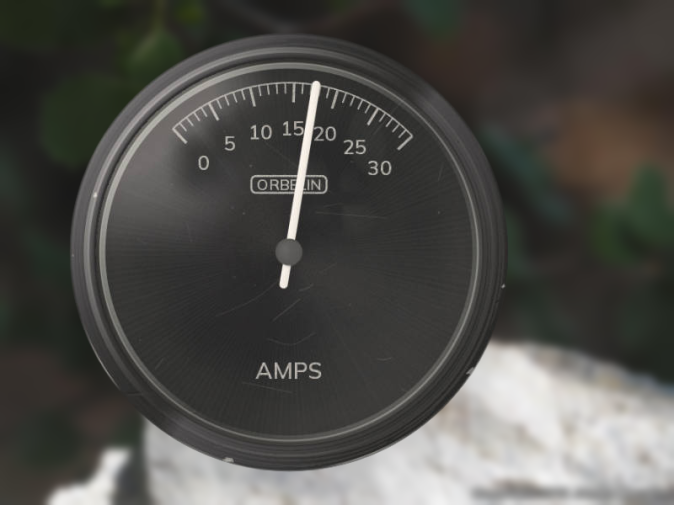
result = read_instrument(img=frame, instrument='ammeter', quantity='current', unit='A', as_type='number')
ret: 17.5 A
